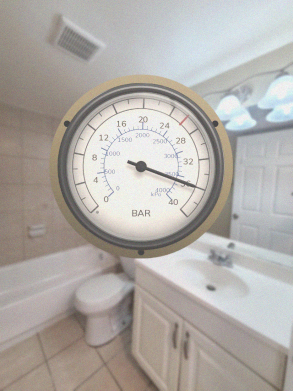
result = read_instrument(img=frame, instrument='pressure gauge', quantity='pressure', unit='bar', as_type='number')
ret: 36 bar
